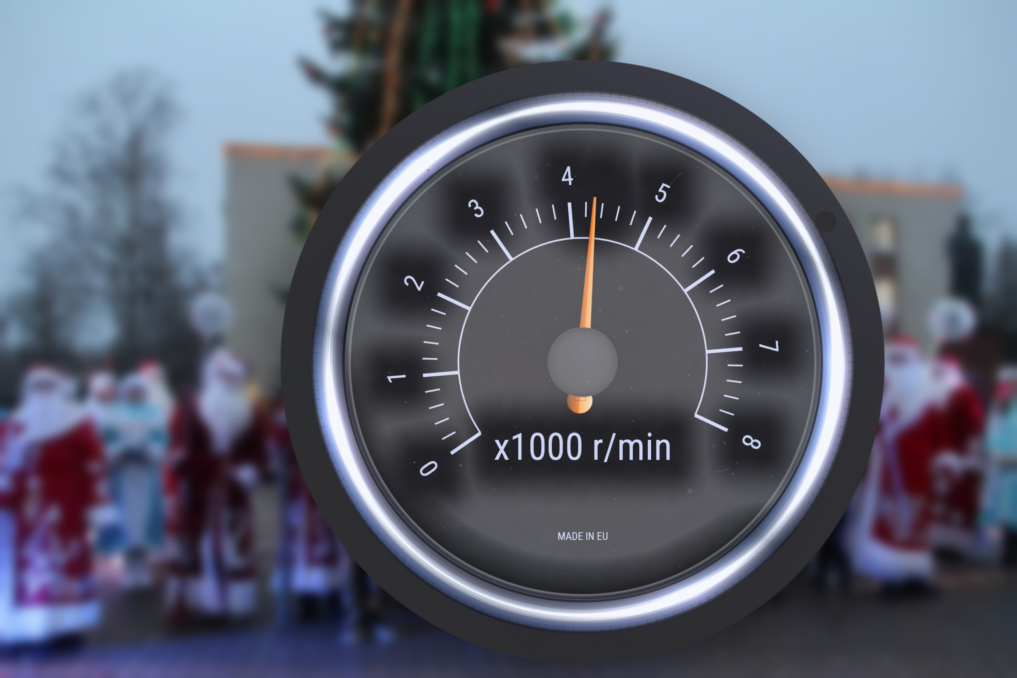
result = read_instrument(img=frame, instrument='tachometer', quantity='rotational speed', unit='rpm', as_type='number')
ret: 4300 rpm
